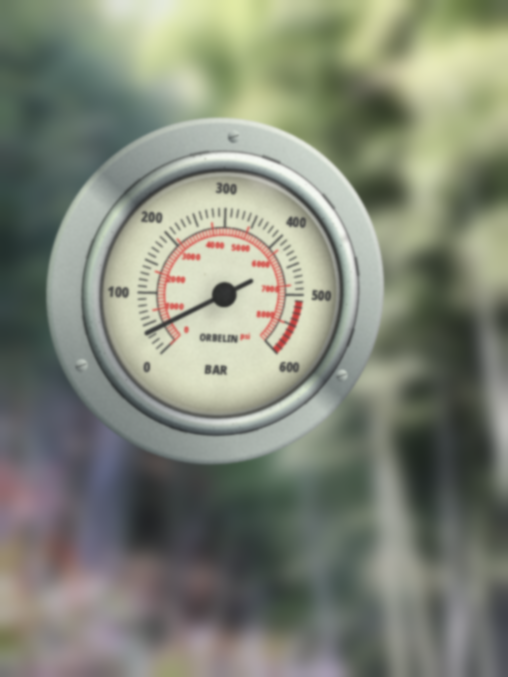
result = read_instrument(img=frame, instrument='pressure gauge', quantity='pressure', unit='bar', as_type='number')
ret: 40 bar
